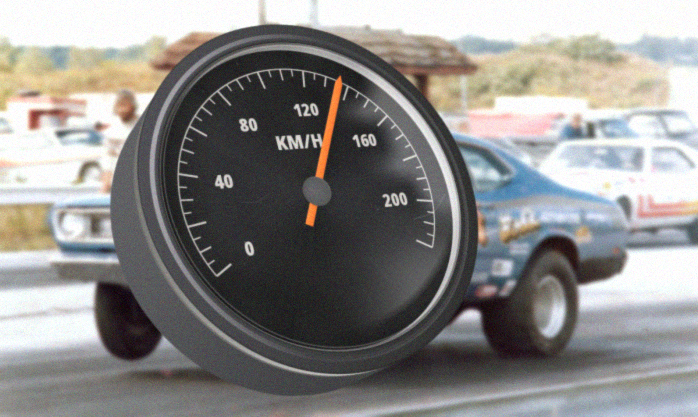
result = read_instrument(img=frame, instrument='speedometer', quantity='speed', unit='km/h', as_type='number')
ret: 135 km/h
